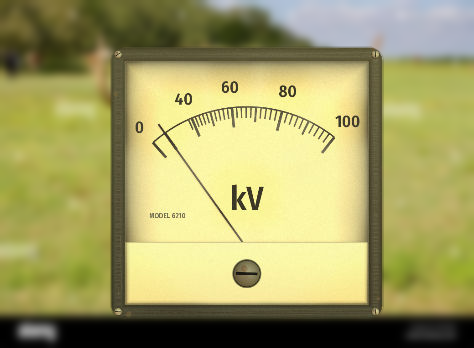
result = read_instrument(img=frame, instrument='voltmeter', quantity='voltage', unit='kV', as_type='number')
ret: 20 kV
